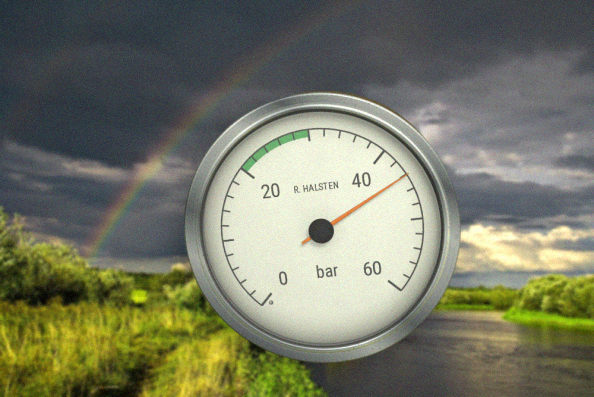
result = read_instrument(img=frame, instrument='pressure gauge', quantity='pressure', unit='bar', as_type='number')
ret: 44 bar
